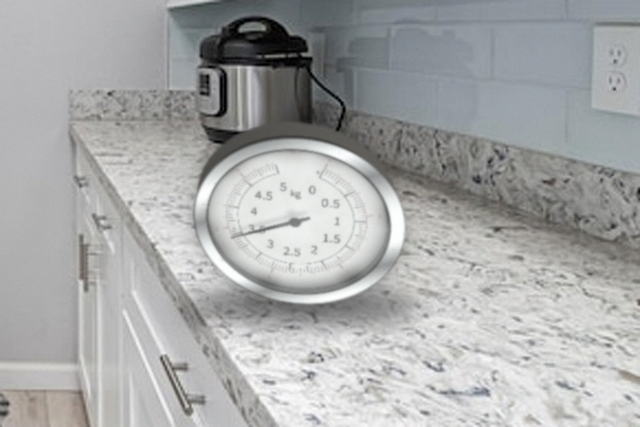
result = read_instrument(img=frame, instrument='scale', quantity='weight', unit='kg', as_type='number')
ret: 3.5 kg
